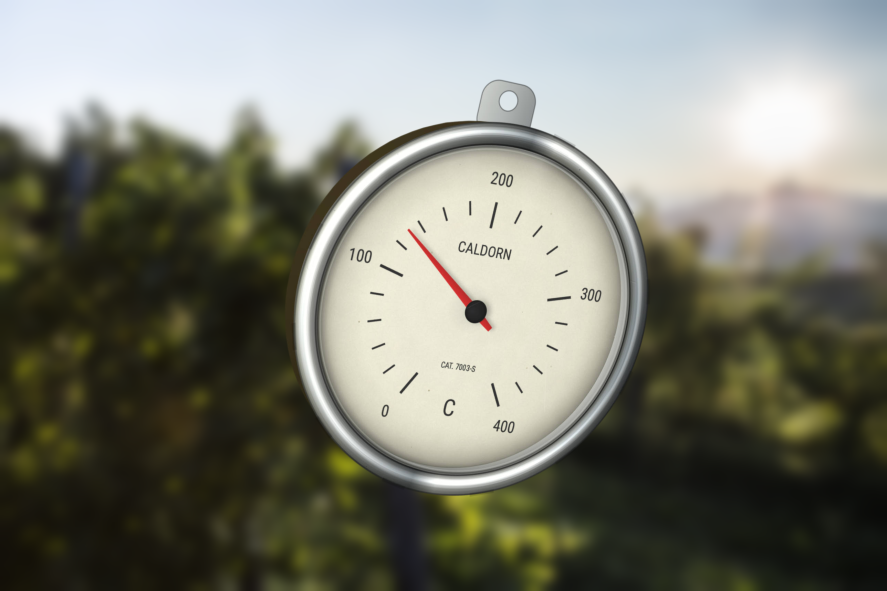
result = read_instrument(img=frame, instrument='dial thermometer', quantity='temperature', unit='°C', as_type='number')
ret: 130 °C
